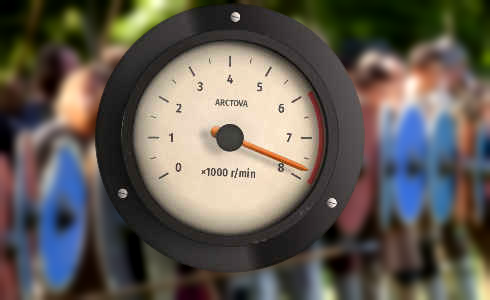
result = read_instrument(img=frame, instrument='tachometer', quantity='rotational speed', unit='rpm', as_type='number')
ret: 7750 rpm
